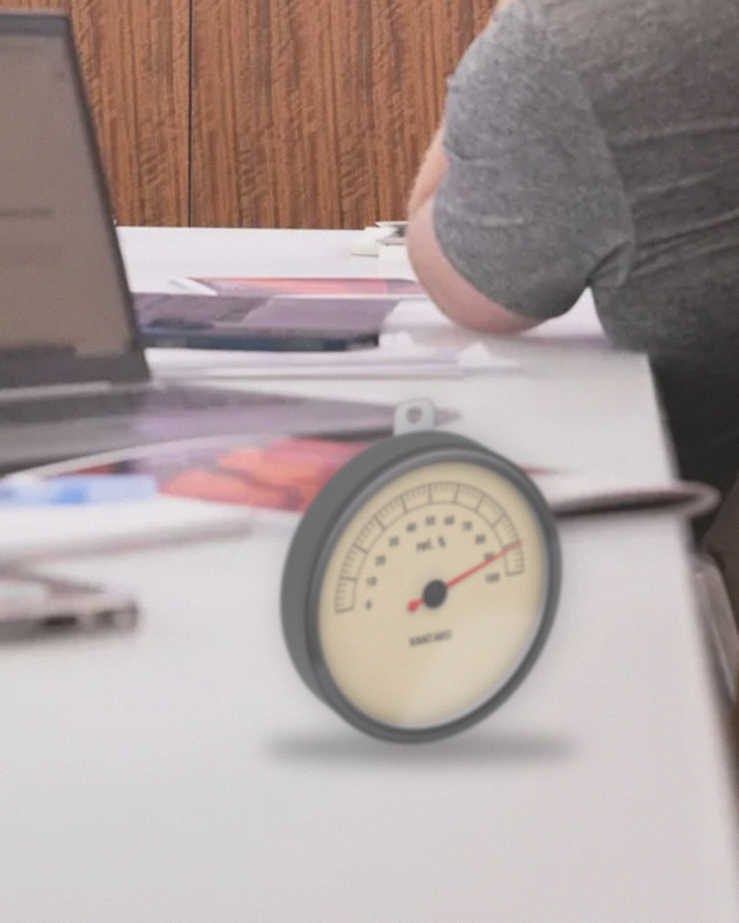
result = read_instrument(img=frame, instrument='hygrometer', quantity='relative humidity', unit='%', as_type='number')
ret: 90 %
